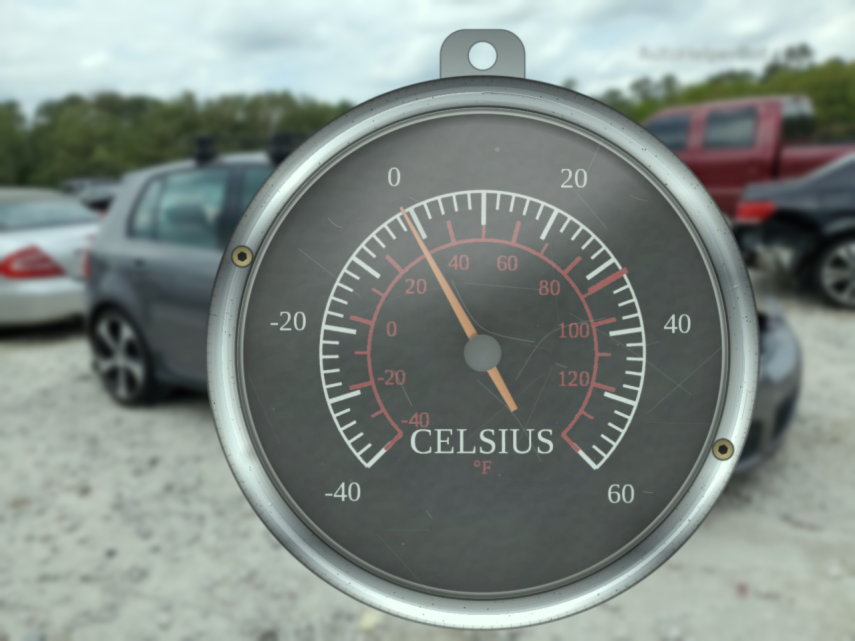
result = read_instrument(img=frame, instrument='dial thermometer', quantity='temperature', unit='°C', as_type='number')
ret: -1 °C
